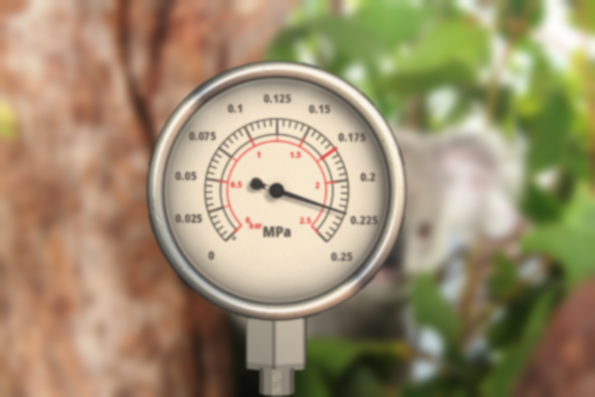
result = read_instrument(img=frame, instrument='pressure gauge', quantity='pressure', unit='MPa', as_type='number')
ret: 0.225 MPa
